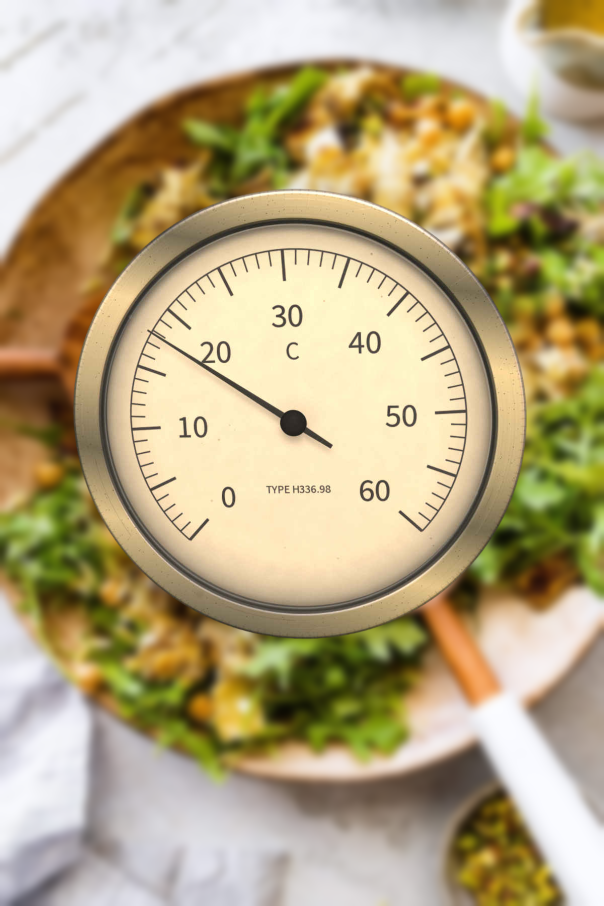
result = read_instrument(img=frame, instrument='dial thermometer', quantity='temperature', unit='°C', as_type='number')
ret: 18 °C
